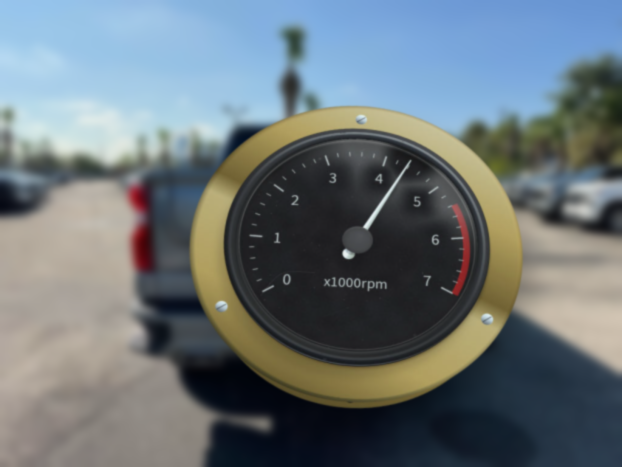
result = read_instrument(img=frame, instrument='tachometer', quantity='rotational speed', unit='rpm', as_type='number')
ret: 4400 rpm
